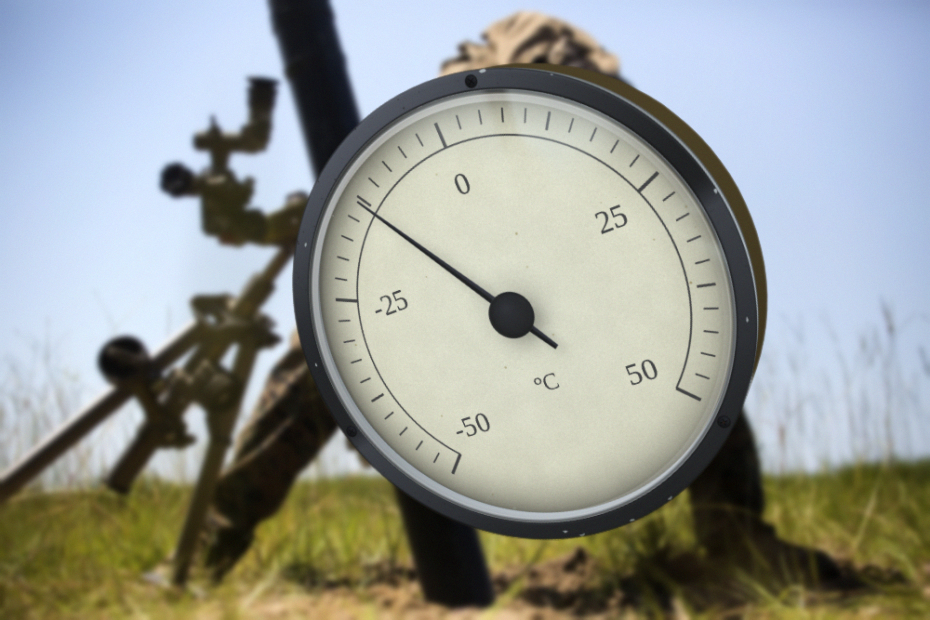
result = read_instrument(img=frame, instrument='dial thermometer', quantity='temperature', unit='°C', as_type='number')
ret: -12.5 °C
